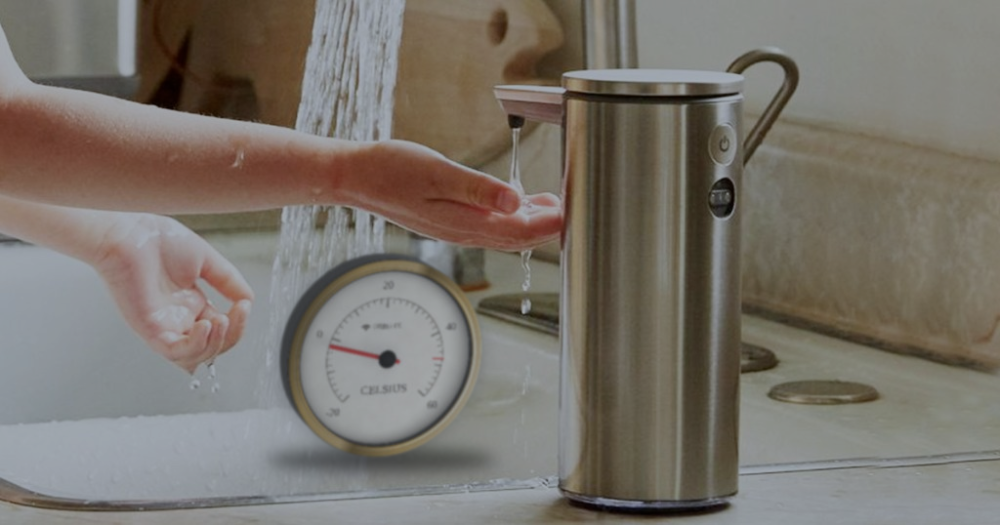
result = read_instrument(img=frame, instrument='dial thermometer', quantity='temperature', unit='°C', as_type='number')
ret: -2 °C
